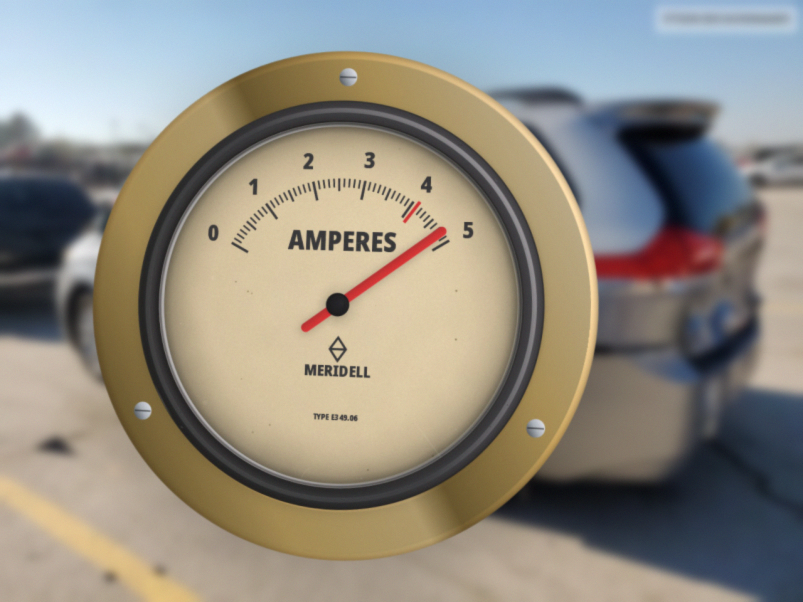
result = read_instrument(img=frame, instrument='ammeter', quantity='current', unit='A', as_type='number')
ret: 4.8 A
